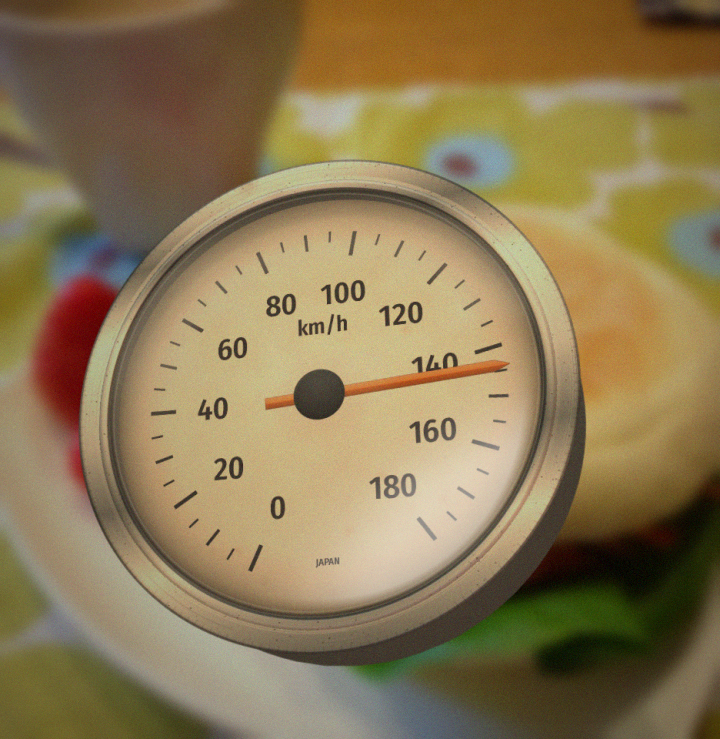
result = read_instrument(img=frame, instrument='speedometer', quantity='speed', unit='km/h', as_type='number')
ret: 145 km/h
